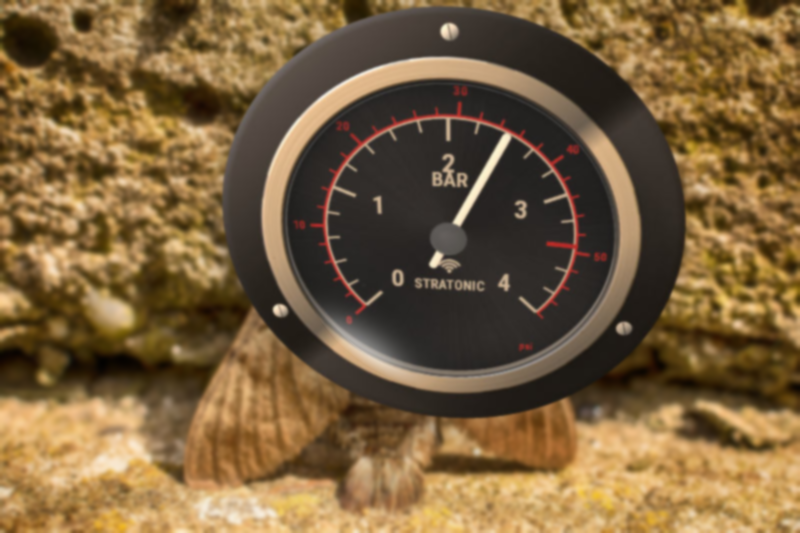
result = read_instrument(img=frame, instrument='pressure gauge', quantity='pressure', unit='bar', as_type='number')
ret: 2.4 bar
